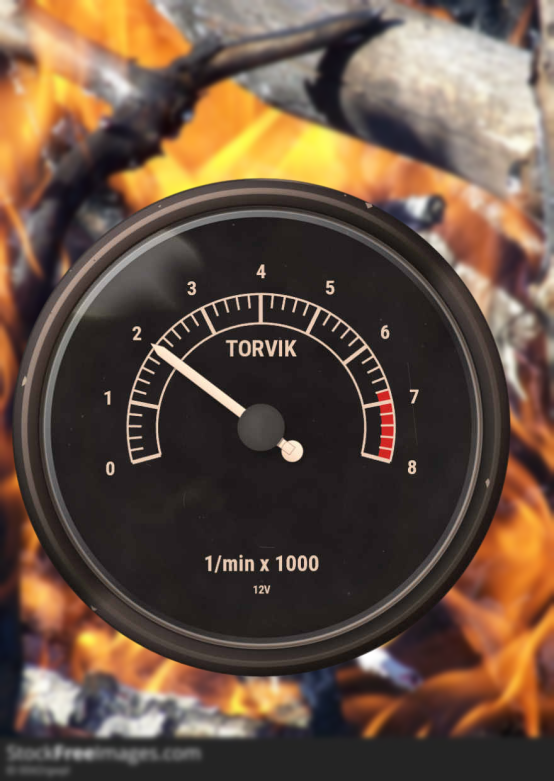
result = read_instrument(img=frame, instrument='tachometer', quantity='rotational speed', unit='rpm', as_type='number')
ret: 2000 rpm
